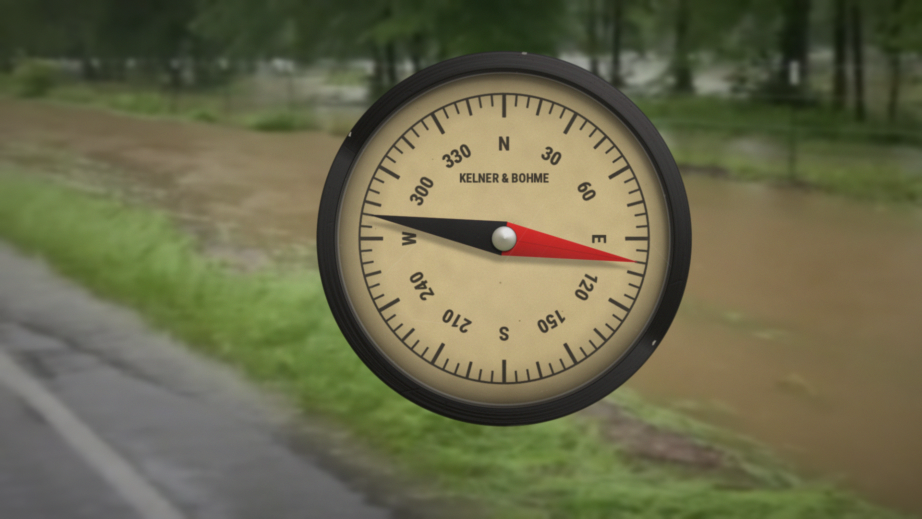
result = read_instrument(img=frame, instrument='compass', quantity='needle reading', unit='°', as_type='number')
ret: 100 °
